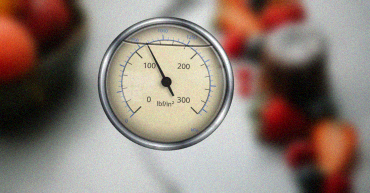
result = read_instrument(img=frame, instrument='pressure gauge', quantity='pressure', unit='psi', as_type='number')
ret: 120 psi
